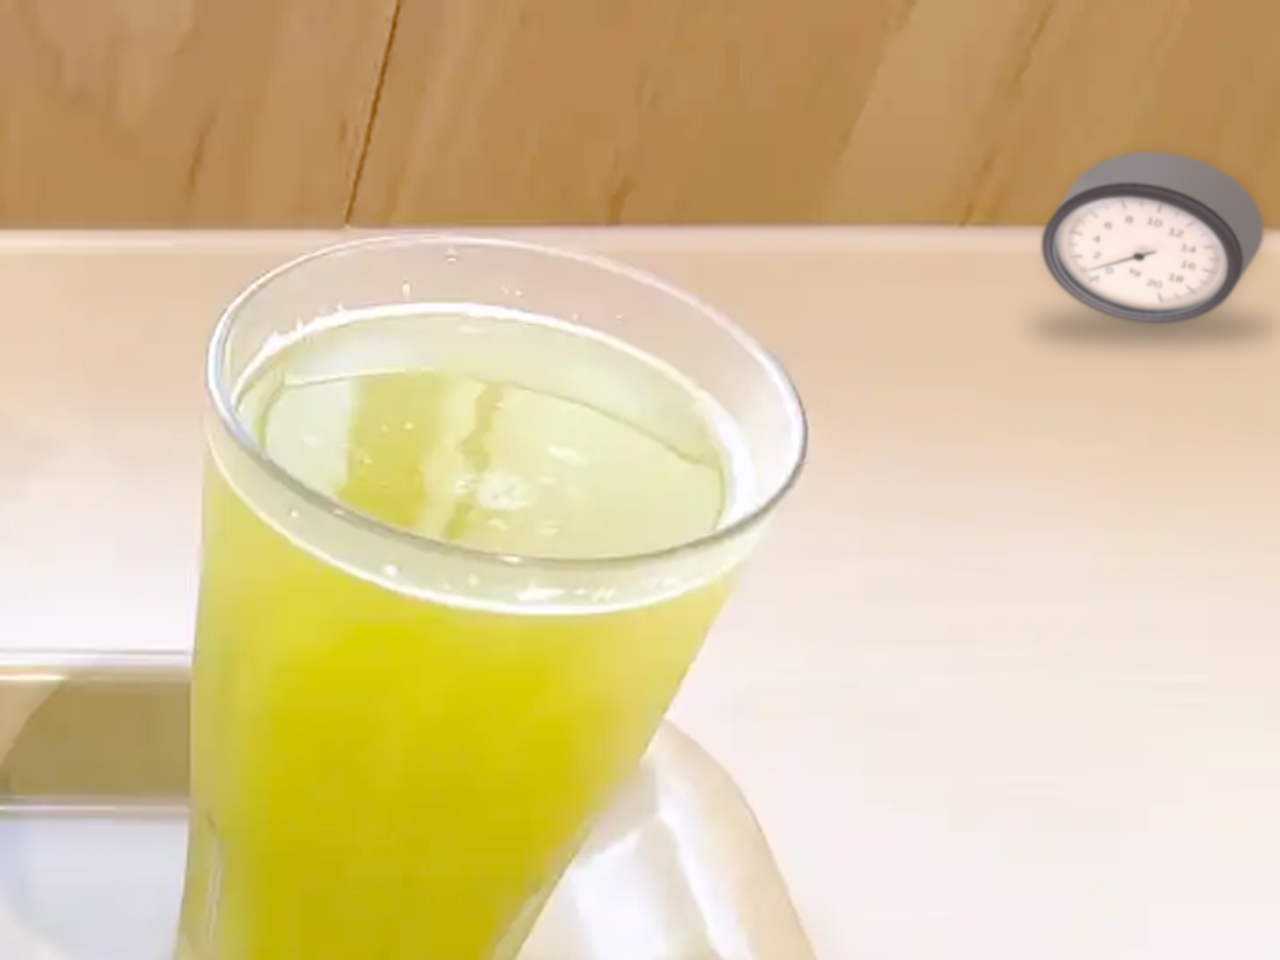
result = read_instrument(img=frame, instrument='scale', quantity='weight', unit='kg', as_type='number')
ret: 1 kg
